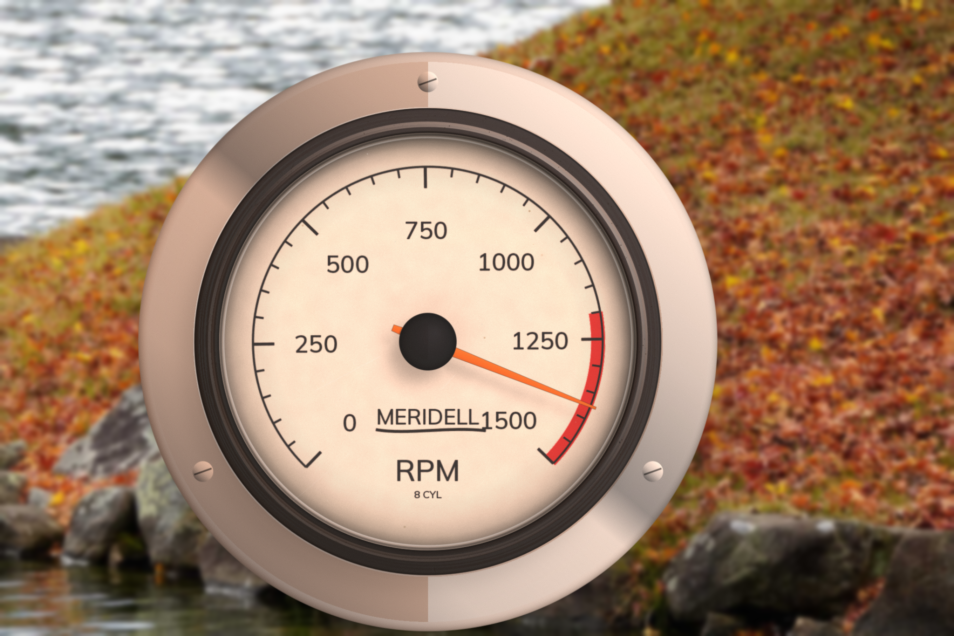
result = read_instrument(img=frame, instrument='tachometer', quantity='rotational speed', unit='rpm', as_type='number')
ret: 1375 rpm
